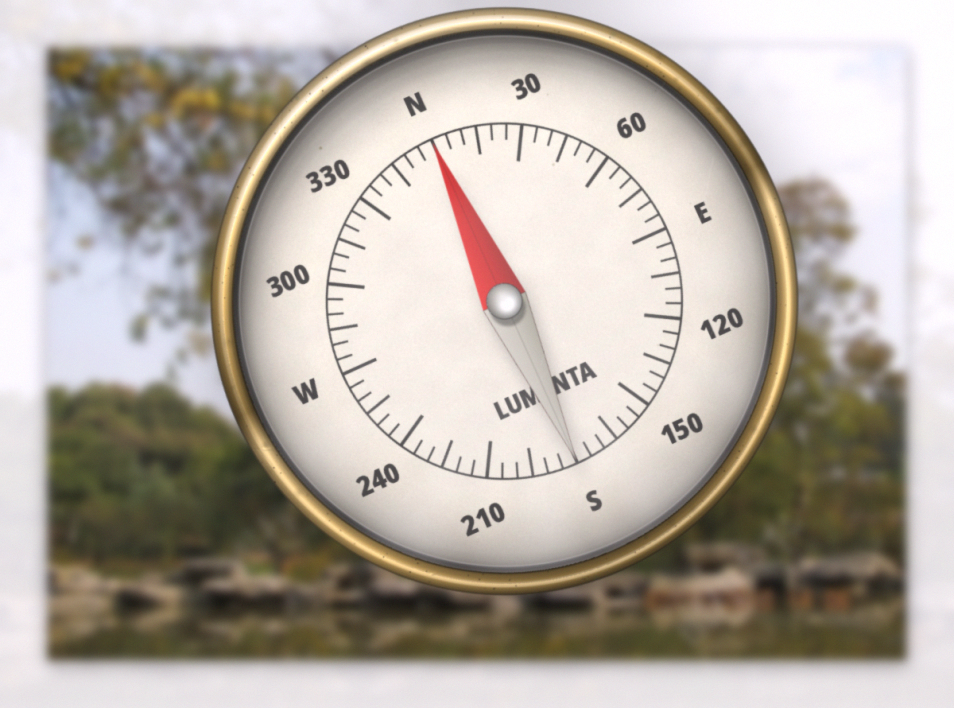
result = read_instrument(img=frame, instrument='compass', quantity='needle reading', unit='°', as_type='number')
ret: 0 °
